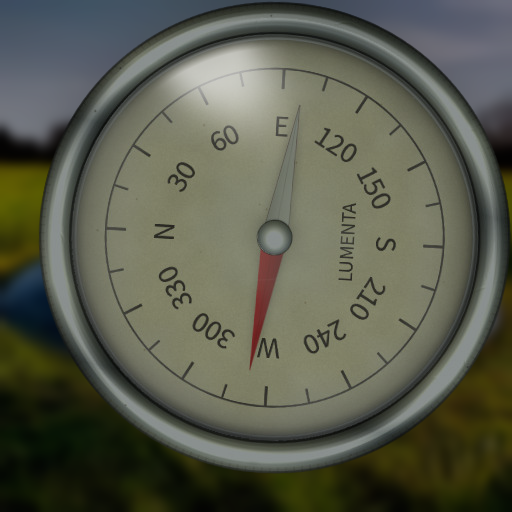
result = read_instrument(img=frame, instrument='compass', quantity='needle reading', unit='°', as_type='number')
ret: 277.5 °
